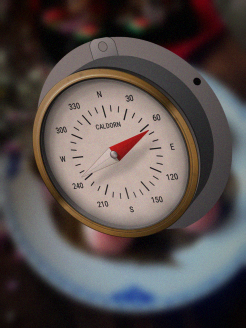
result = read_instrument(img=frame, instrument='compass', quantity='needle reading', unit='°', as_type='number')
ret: 65 °
